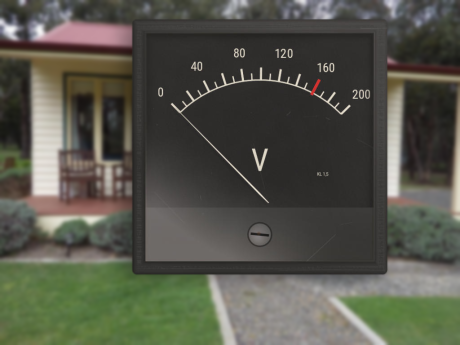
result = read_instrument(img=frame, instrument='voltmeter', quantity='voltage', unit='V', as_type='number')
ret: 0 V
